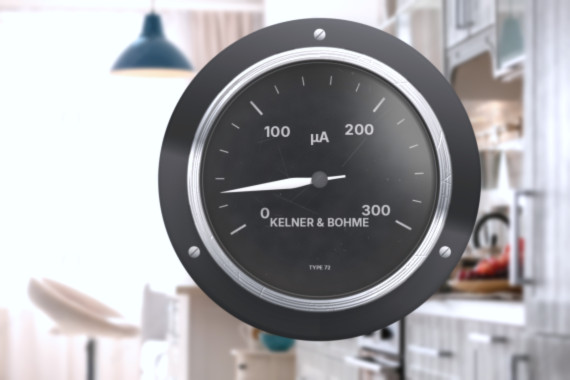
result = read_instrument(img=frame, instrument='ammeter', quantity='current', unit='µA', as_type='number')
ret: 30 µA
